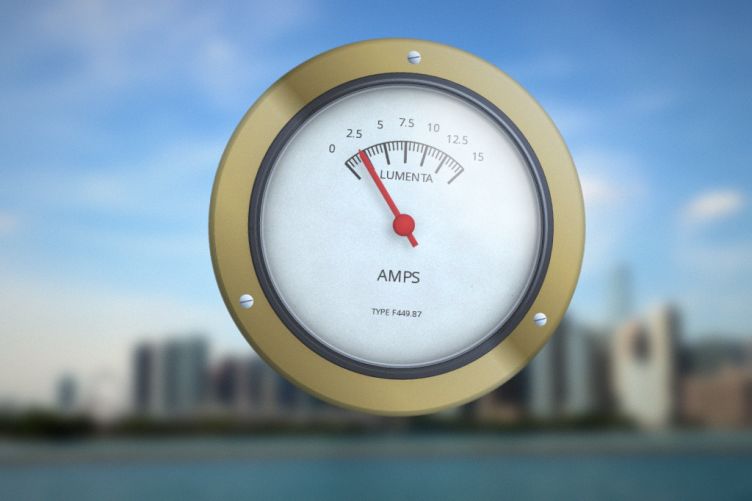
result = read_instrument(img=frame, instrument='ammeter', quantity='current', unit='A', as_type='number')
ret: 2 A
